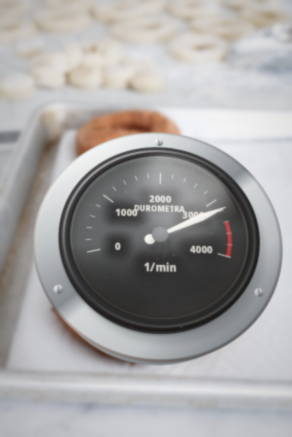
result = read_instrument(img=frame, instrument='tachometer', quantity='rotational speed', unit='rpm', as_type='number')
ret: 3200 rpm
